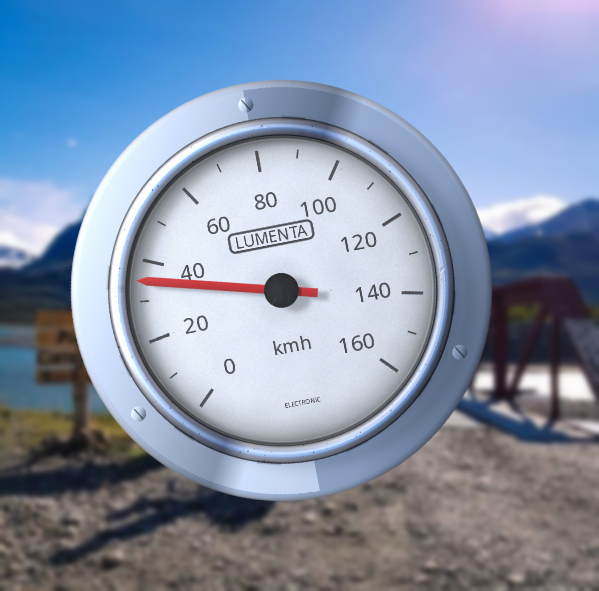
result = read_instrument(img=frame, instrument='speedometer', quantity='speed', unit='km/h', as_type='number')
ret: 35 km/h
